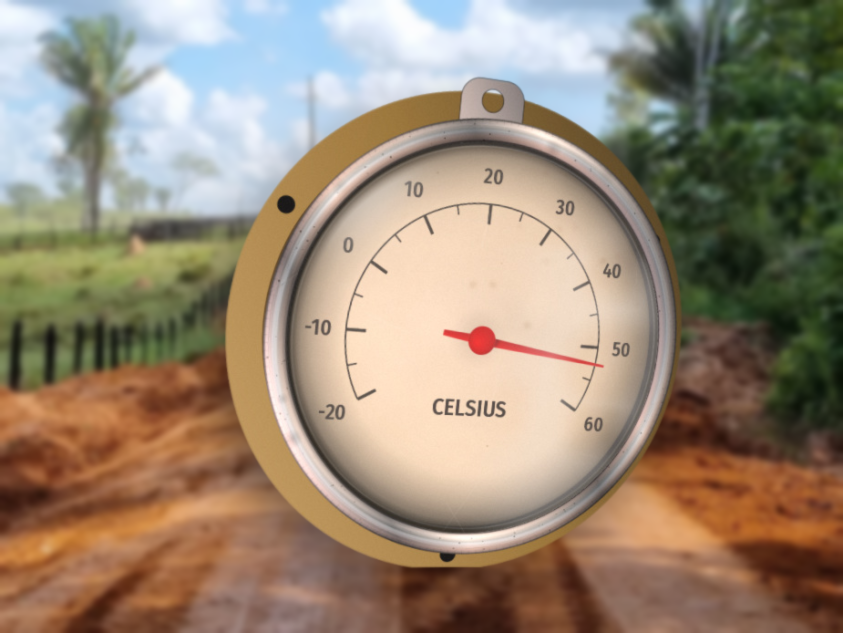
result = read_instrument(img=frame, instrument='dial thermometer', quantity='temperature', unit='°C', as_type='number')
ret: 52.5 °C
